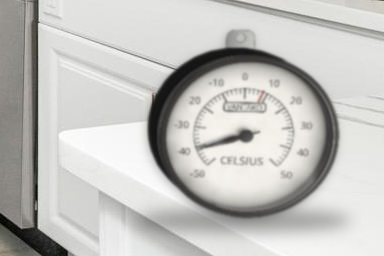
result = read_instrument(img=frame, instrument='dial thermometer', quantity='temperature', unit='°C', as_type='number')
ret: -40 °C
